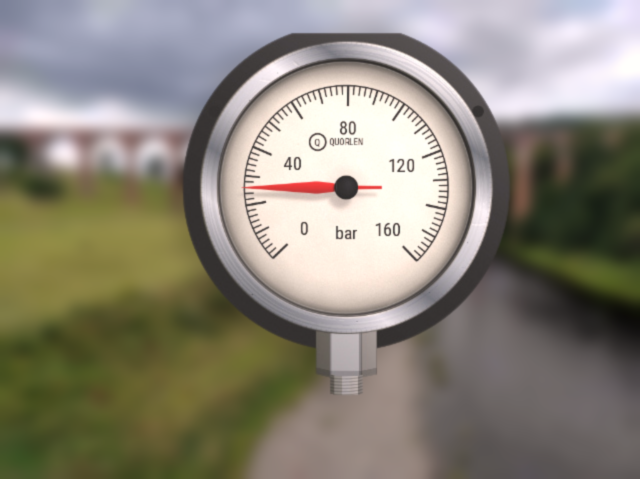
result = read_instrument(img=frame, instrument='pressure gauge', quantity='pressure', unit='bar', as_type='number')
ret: 26 bar
